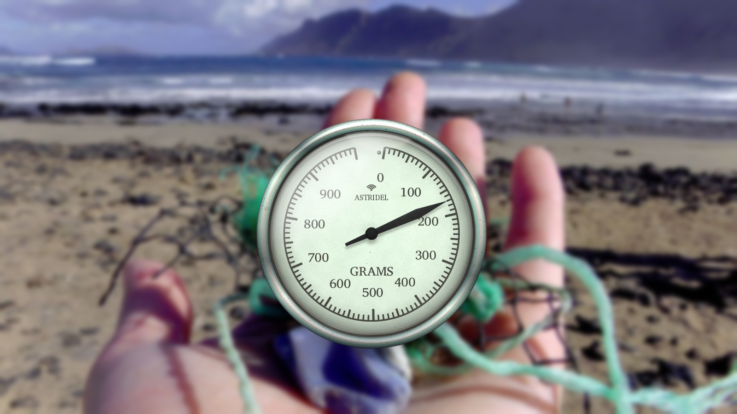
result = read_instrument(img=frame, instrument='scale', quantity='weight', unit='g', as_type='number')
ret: 170 g
